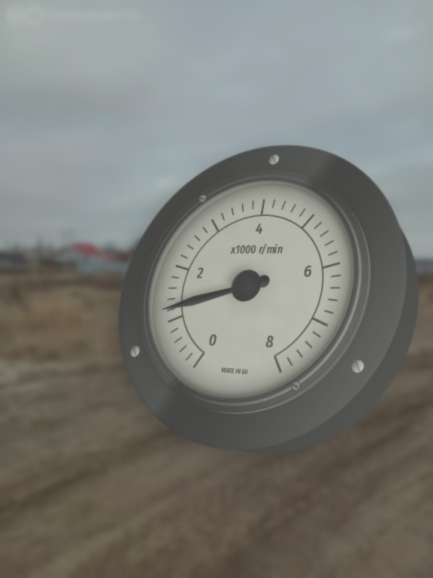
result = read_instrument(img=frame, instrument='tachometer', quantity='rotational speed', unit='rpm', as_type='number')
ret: 1200 rpm
